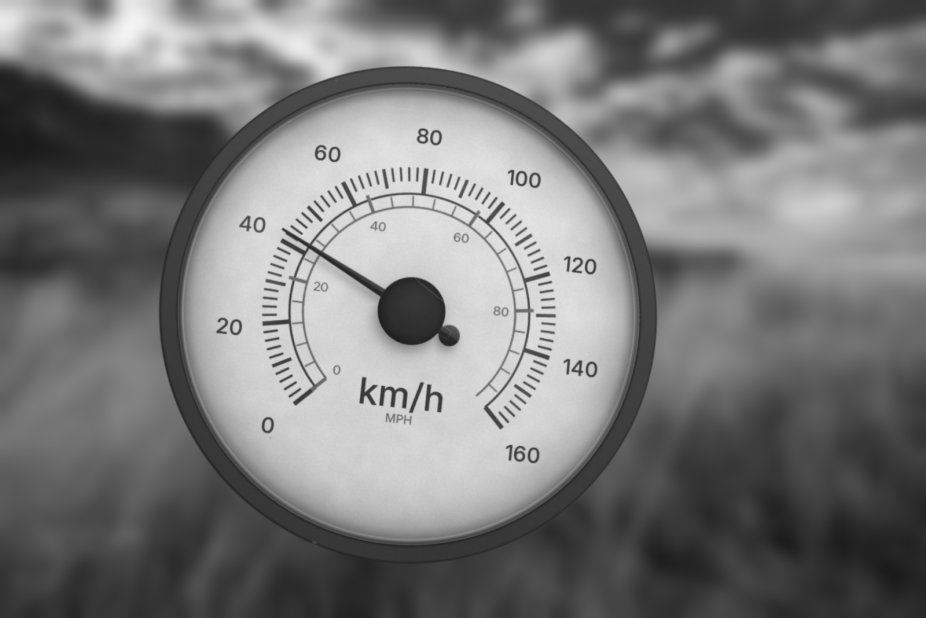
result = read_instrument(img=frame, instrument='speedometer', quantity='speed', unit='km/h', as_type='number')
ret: 42 km/h
